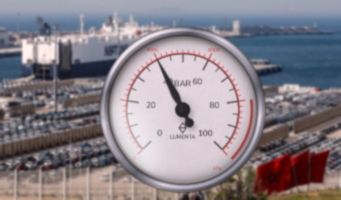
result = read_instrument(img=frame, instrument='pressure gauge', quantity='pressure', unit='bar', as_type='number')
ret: 40 bar
